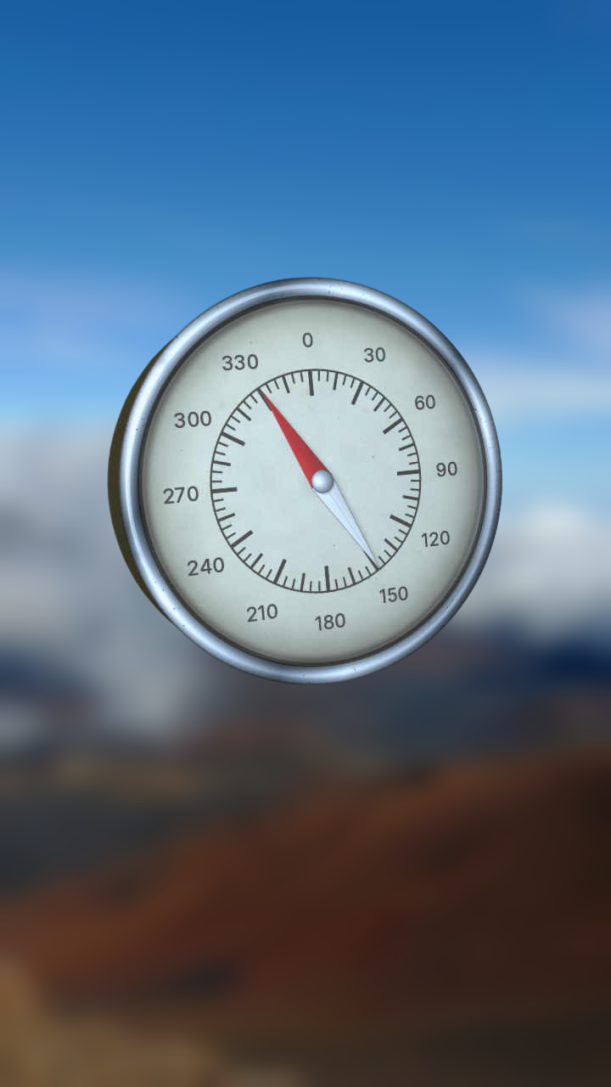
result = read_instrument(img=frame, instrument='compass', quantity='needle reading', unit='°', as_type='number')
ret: 330 °
